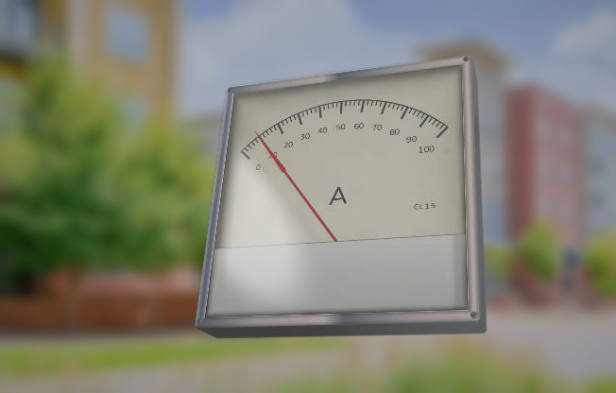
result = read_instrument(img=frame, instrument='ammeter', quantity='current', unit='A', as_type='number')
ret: 10 A
